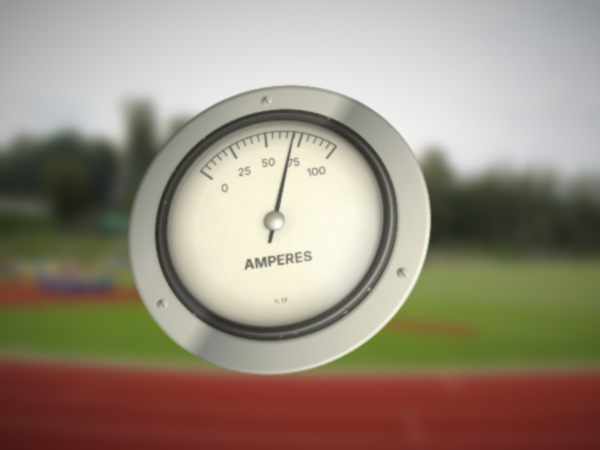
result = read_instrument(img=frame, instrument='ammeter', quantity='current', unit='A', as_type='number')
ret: 70 A
